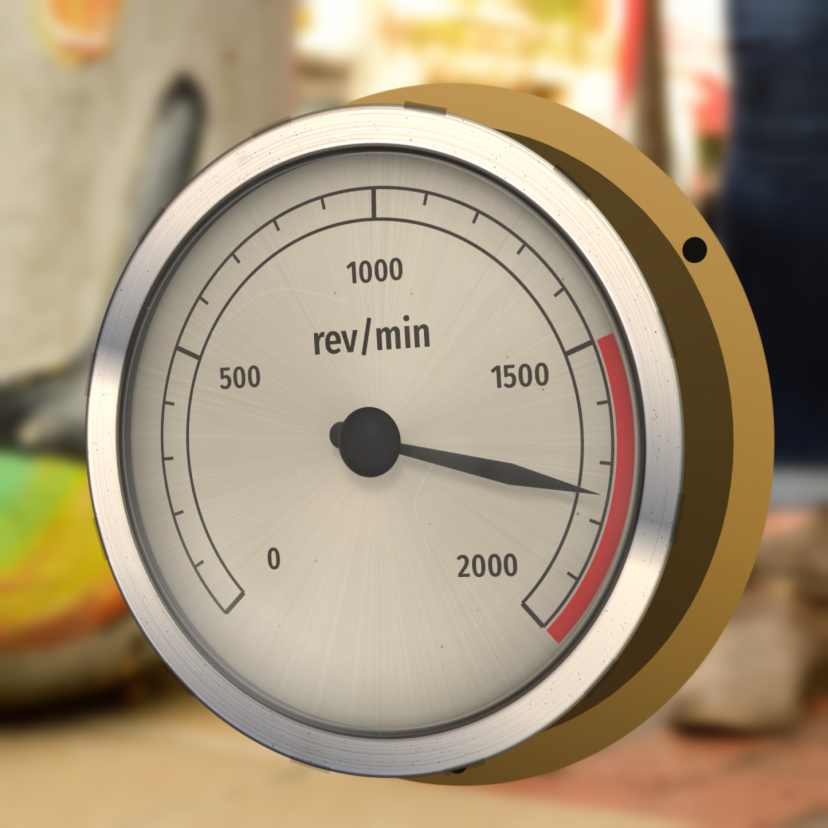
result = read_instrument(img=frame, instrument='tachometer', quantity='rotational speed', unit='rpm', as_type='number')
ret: 1750 rpm
